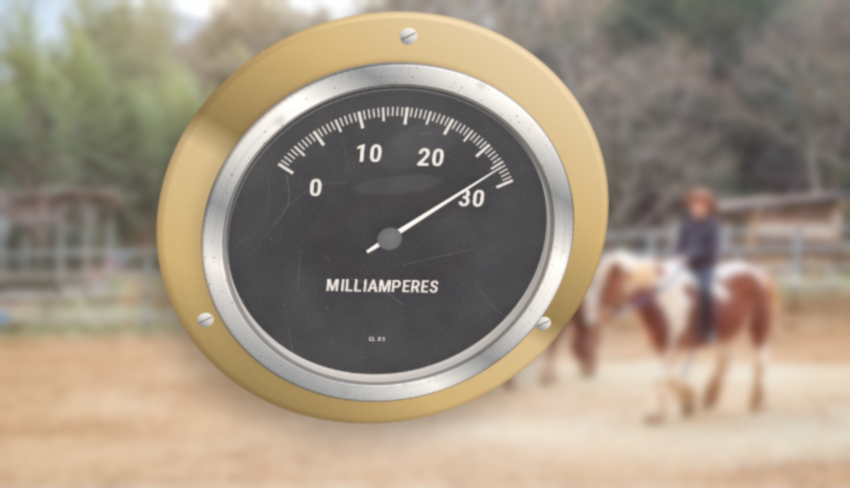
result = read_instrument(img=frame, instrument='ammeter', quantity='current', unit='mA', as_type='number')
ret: 27.5 mA
